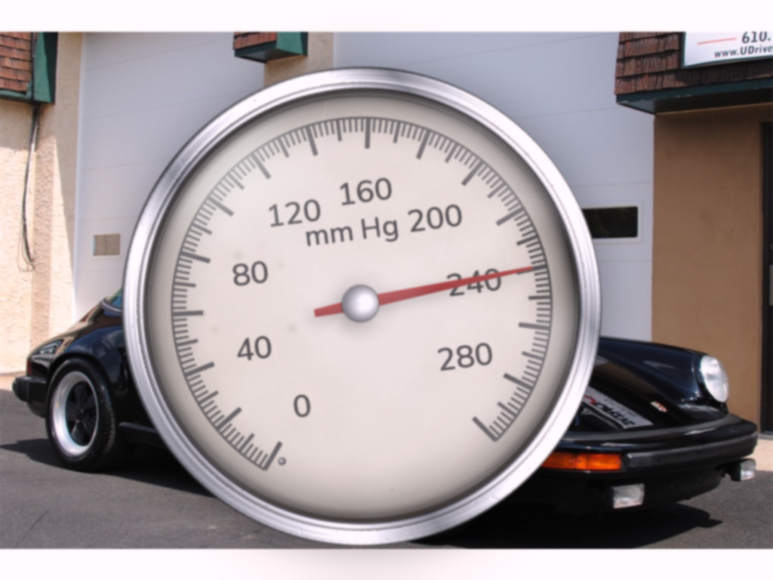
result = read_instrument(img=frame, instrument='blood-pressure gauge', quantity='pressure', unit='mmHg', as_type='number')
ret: 240 mmHg
